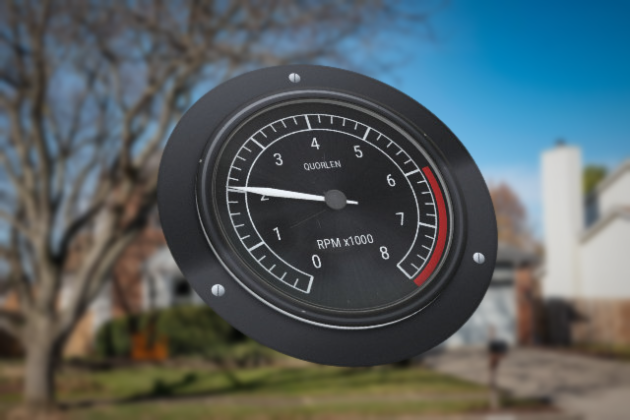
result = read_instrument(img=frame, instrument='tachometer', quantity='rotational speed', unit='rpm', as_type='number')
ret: 2000 rpm
